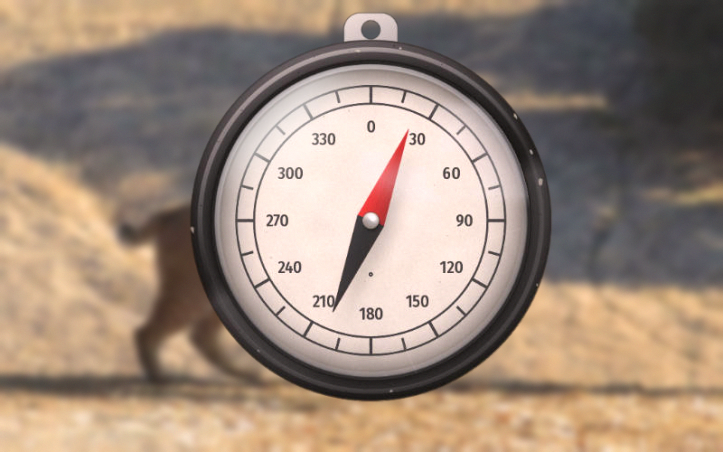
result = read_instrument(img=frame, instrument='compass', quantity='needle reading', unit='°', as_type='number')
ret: 22.5 °
